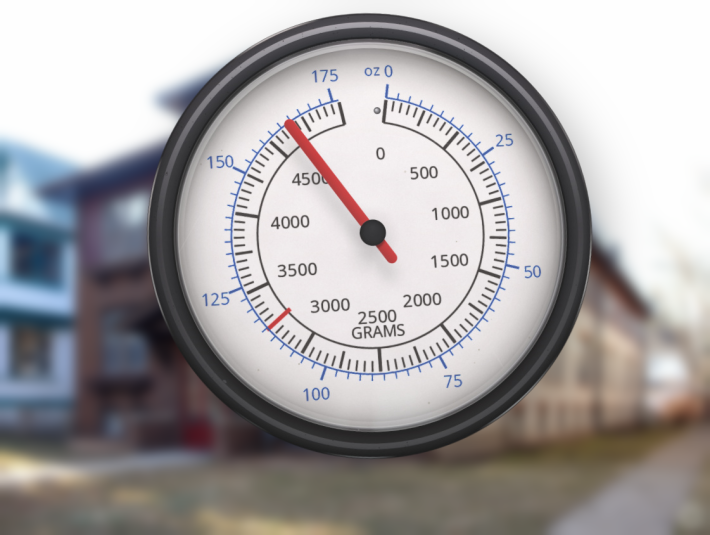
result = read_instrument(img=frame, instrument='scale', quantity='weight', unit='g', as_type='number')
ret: 4650 g
